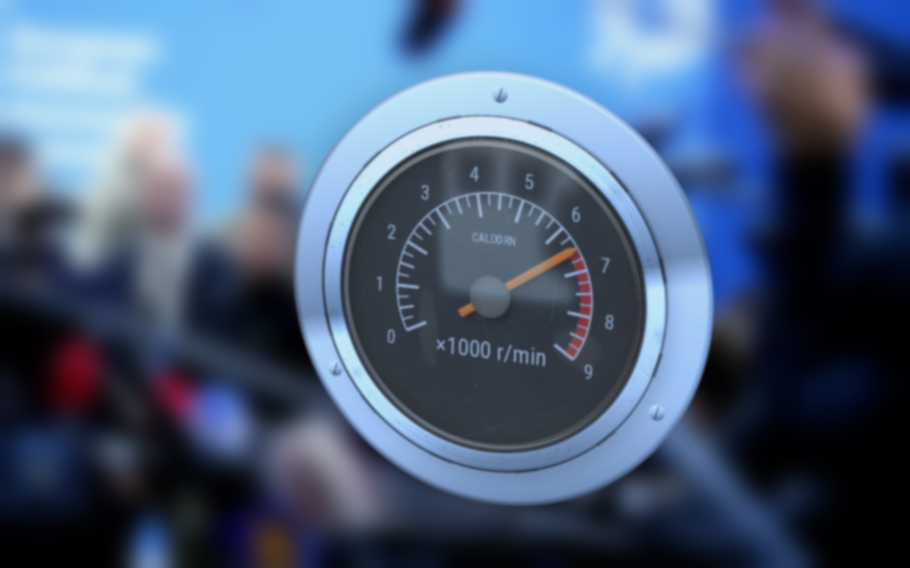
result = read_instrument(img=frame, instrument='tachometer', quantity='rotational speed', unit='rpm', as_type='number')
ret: 6500 rpm
